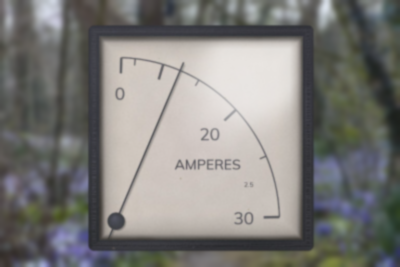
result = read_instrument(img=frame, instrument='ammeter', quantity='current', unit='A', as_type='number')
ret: 12.5 A
